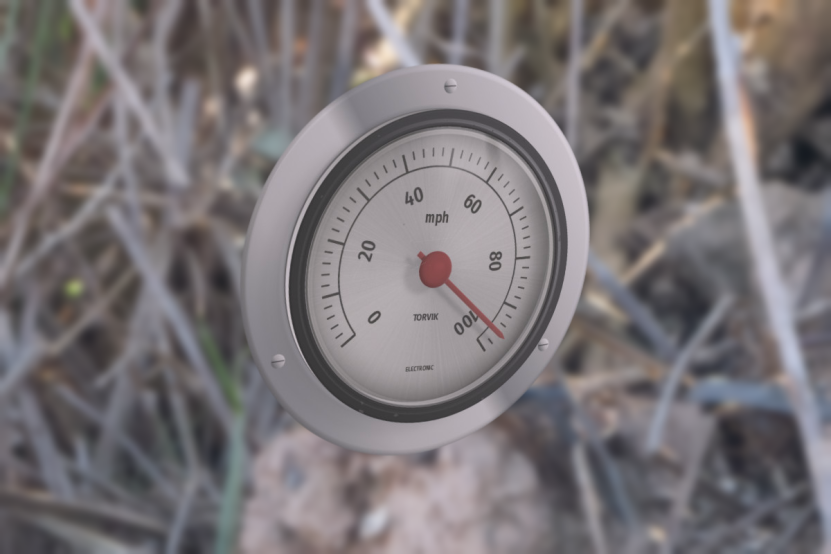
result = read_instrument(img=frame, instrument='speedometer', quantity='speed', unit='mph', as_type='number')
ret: 96 mph
